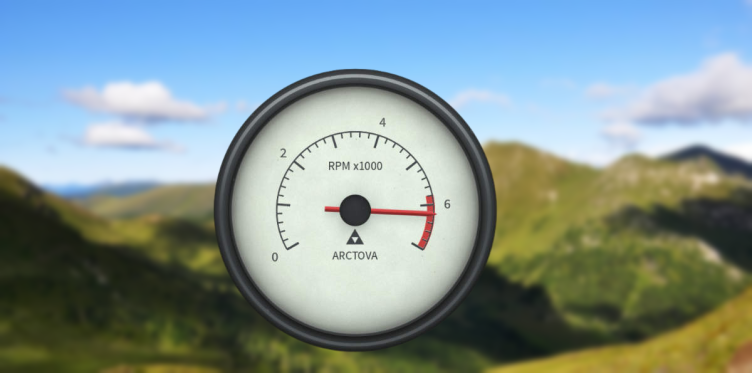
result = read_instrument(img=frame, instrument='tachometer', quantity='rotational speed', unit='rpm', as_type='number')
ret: 6200 rpm
